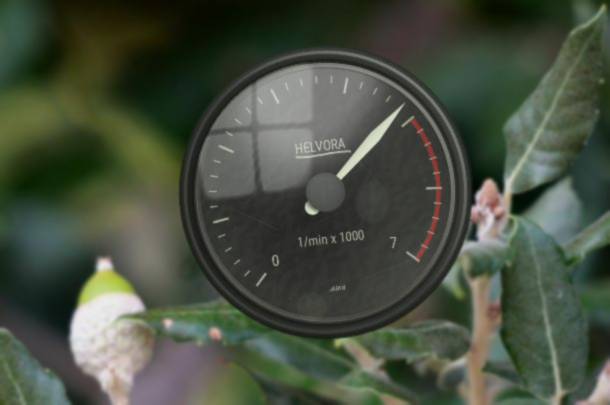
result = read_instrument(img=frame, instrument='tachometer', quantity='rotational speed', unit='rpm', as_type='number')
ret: 4800 rpm
